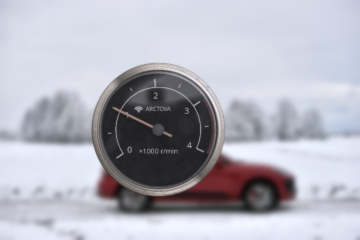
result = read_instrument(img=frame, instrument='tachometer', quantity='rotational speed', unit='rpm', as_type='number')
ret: 1000 rpm
